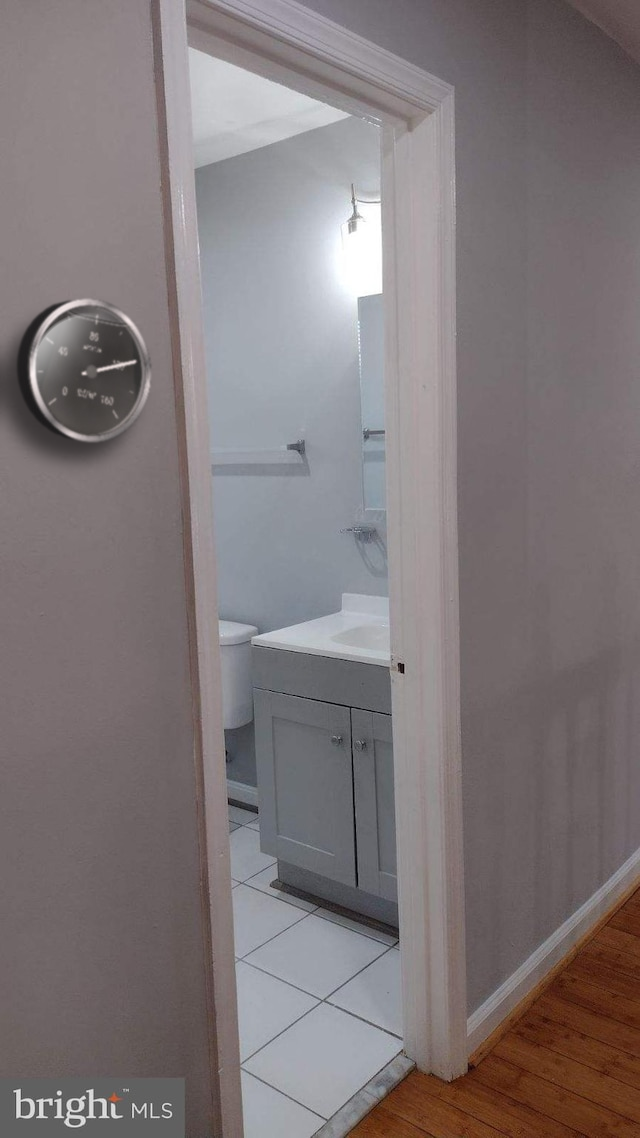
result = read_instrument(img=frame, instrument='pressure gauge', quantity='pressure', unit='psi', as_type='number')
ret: 120 psi
